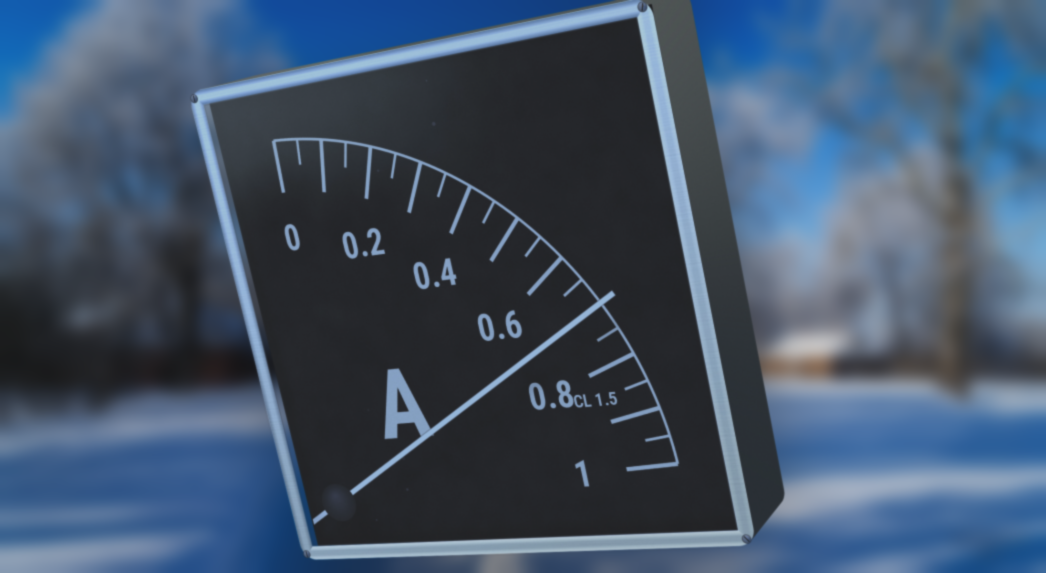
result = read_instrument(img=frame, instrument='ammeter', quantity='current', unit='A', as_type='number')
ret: 0.7 A
